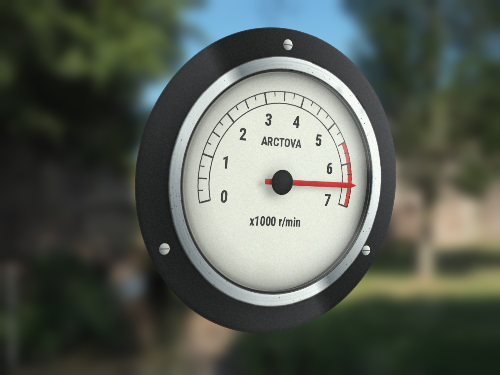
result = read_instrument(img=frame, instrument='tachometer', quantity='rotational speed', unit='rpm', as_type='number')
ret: 6500 rpm
